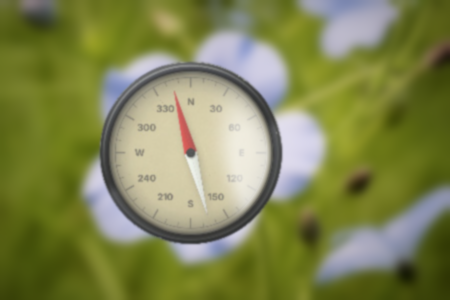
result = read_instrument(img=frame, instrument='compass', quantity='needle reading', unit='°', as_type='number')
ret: 345 °
